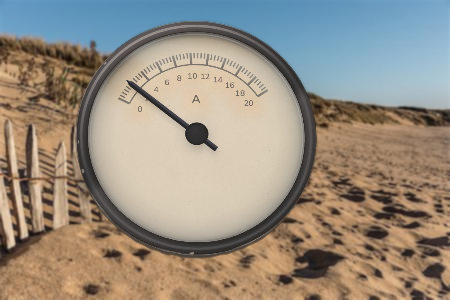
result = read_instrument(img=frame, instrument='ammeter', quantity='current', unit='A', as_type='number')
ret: 2 A
